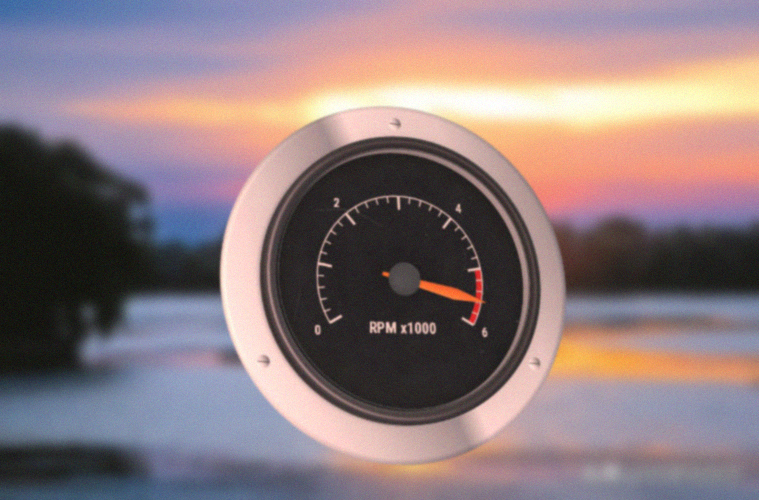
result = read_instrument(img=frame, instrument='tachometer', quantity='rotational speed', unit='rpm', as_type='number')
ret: 5600 rpm
